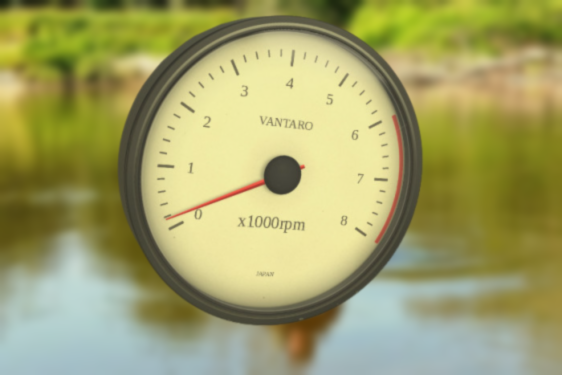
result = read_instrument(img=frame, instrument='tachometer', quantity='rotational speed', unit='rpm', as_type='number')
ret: 200 rpm
